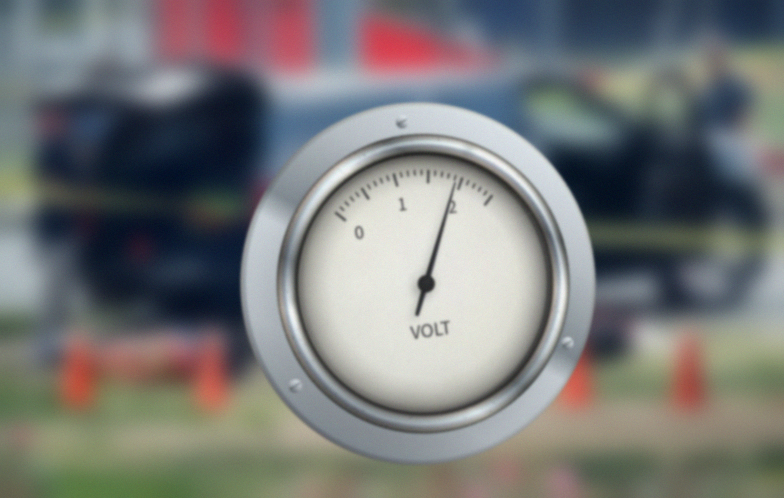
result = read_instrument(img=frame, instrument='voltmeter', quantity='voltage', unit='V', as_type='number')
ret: 1.9 V
